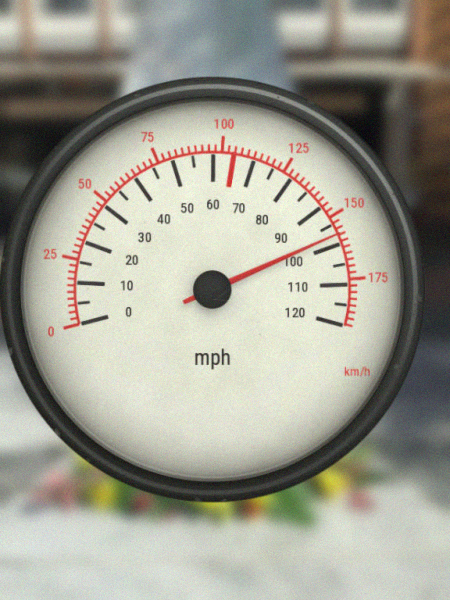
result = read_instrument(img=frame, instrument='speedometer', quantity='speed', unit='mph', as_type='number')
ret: 97.5 mph
